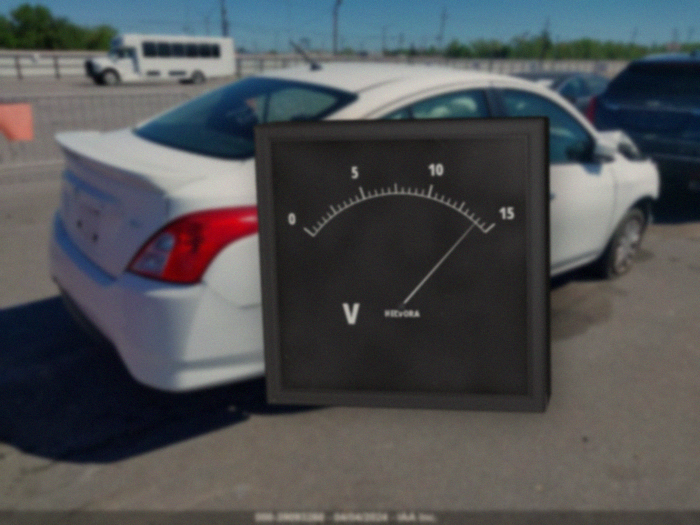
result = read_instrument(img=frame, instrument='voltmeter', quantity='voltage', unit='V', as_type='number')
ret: 14 V
